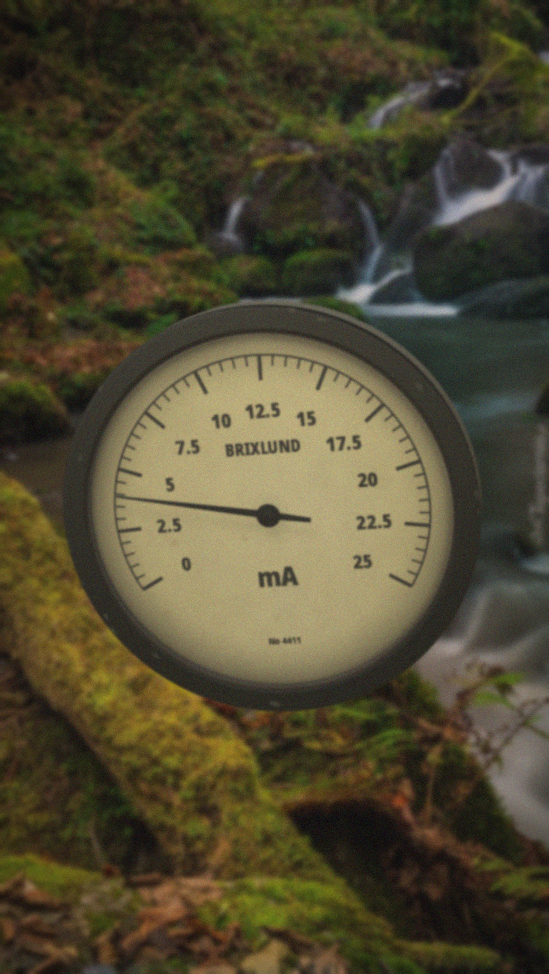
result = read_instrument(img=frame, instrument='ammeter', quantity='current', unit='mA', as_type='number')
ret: 4 mA
